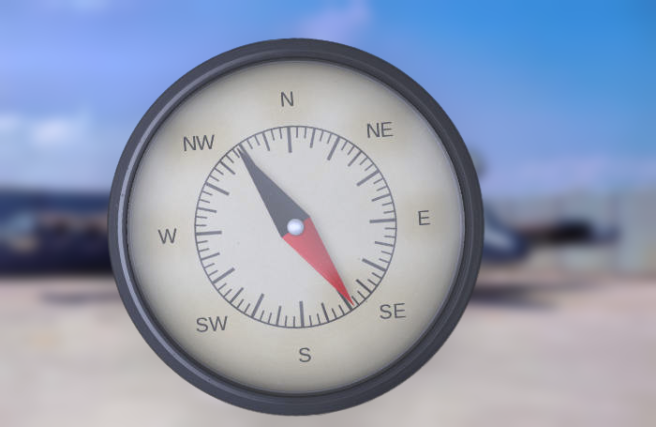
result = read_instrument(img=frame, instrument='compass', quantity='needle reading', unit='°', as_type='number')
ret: 147.5 °
